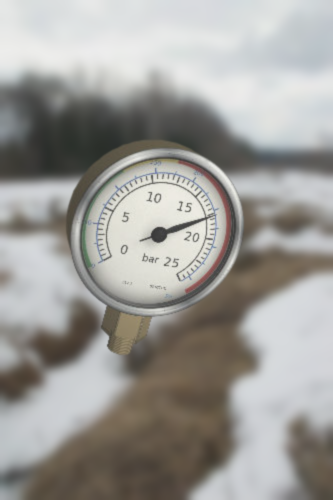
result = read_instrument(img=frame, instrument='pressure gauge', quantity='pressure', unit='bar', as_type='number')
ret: 17.5 bar
